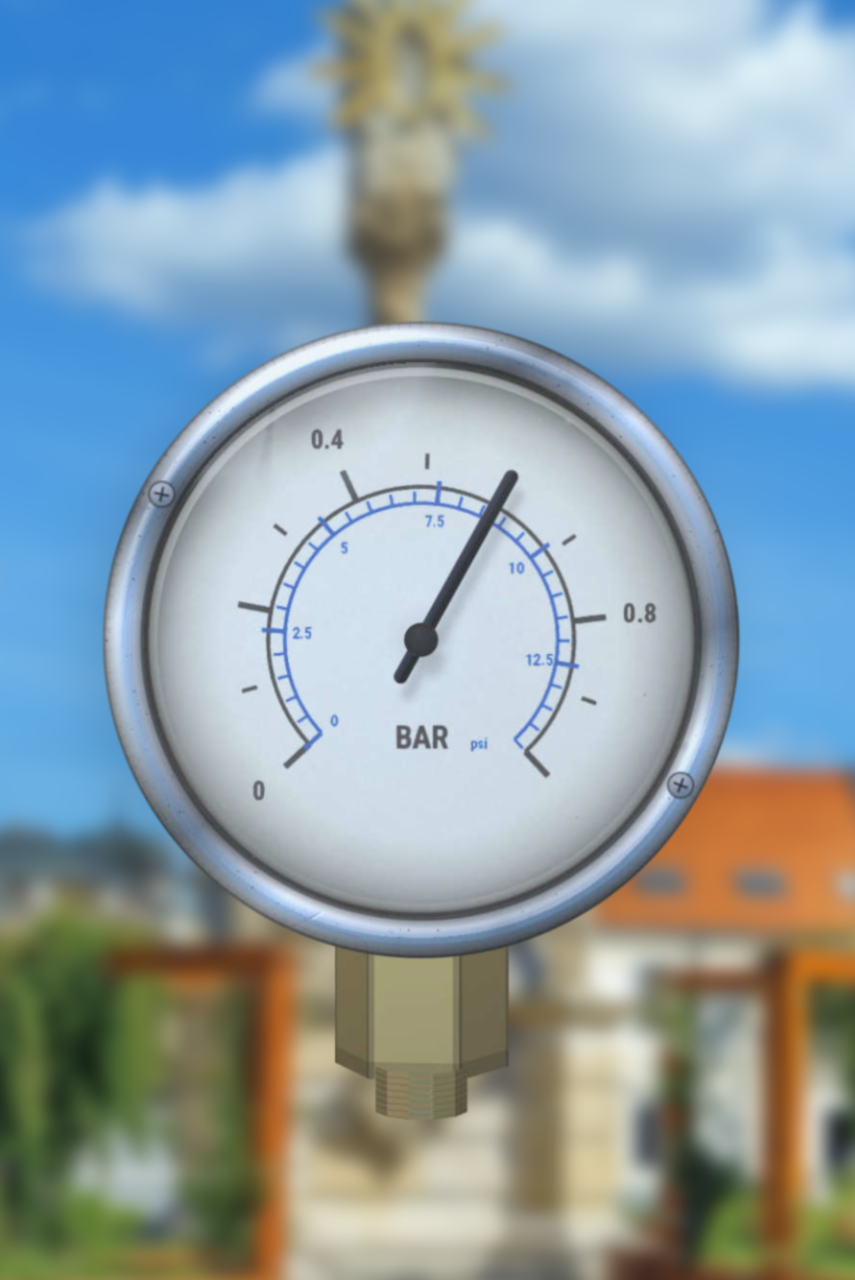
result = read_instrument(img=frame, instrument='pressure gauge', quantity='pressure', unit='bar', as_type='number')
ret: 0.6 bar
